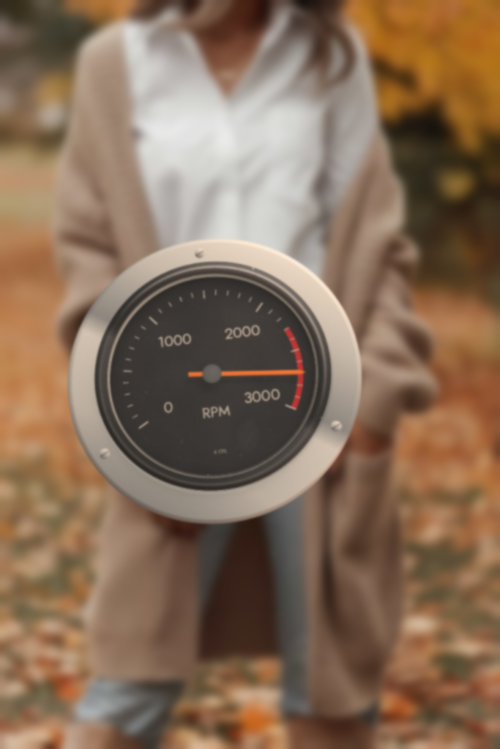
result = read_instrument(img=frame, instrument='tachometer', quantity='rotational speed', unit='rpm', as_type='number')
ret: 2700 rpm
